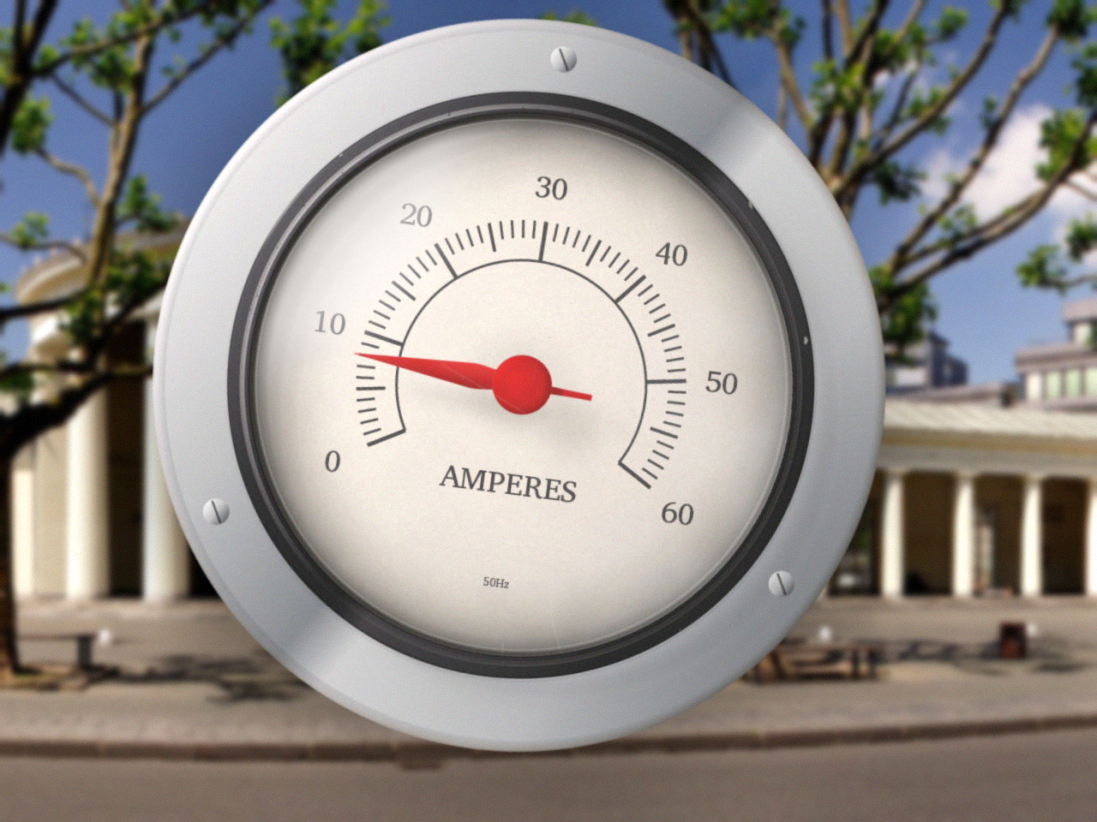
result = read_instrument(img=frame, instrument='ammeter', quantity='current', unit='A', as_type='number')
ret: 8 A
